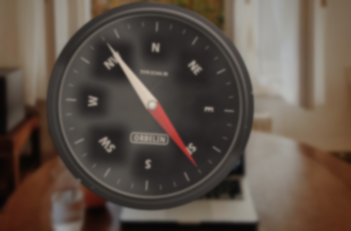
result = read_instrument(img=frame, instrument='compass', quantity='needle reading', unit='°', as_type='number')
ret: 140 °
